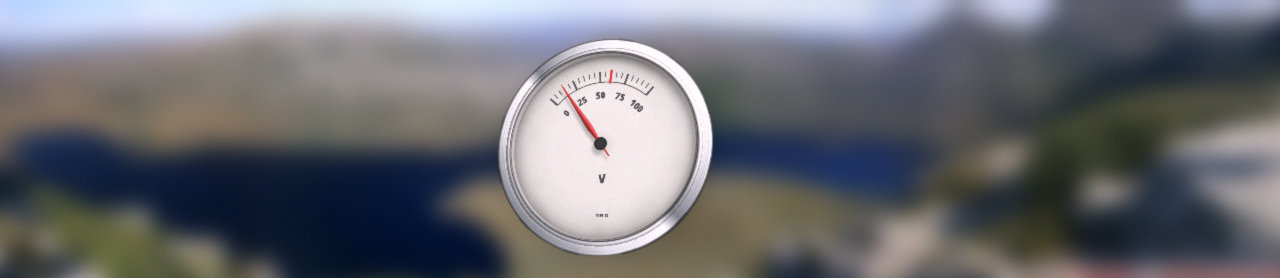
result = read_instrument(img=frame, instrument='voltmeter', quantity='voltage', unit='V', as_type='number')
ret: 15 V
